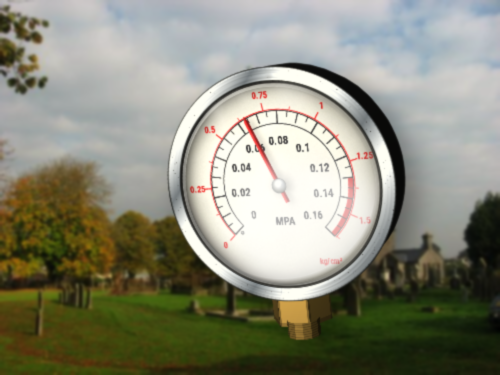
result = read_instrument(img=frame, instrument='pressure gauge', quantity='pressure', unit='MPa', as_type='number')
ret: 0.065 MPa
